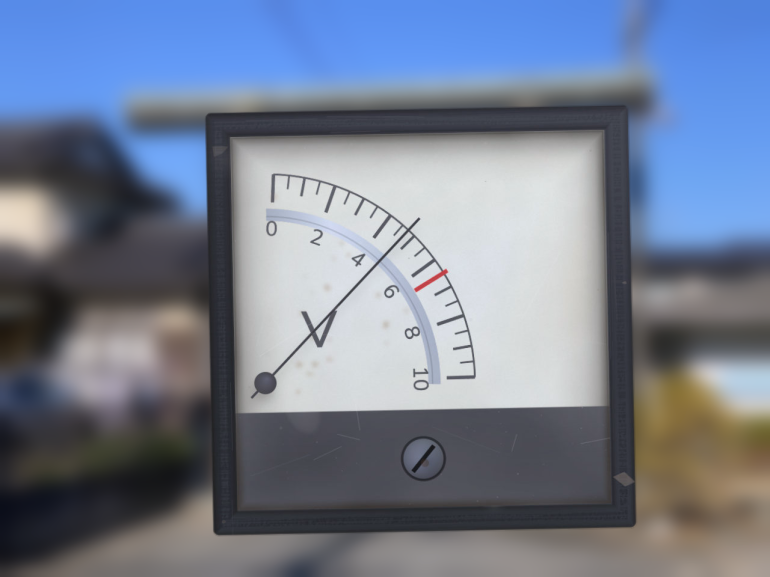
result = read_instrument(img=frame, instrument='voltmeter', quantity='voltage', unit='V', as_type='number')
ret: 4.75 V
